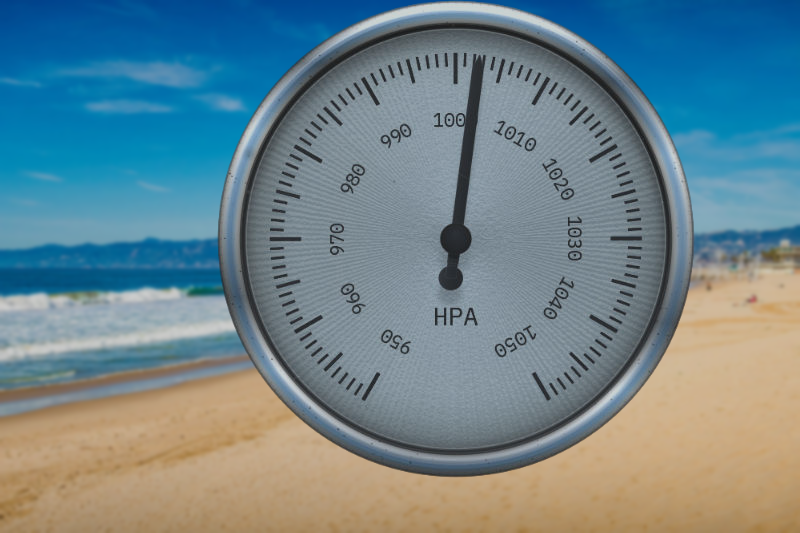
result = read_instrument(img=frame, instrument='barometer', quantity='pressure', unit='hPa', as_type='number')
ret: 1002.5 hPa
